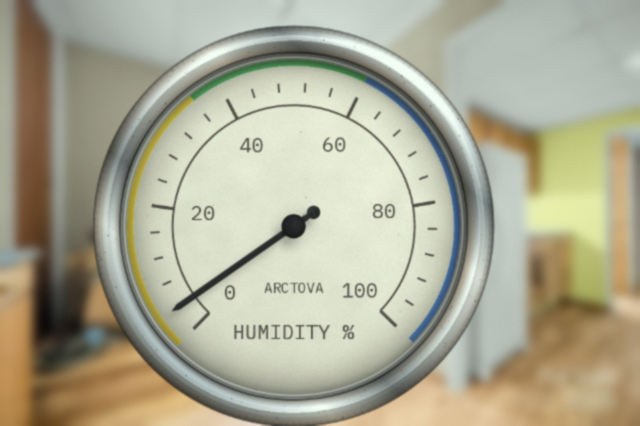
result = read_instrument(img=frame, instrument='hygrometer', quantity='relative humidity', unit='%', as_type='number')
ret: 4 %
